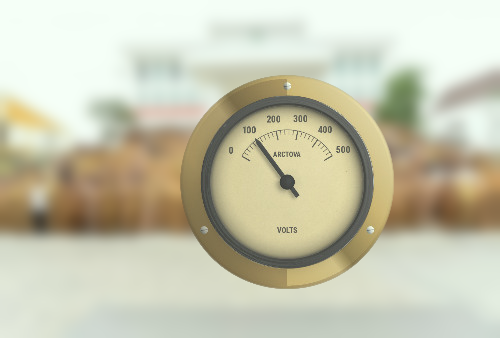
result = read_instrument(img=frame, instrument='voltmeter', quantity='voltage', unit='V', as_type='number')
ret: 100 V
